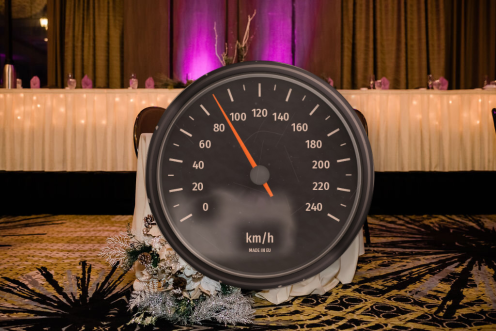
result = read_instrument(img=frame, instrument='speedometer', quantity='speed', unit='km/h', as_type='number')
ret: 90 km/h
